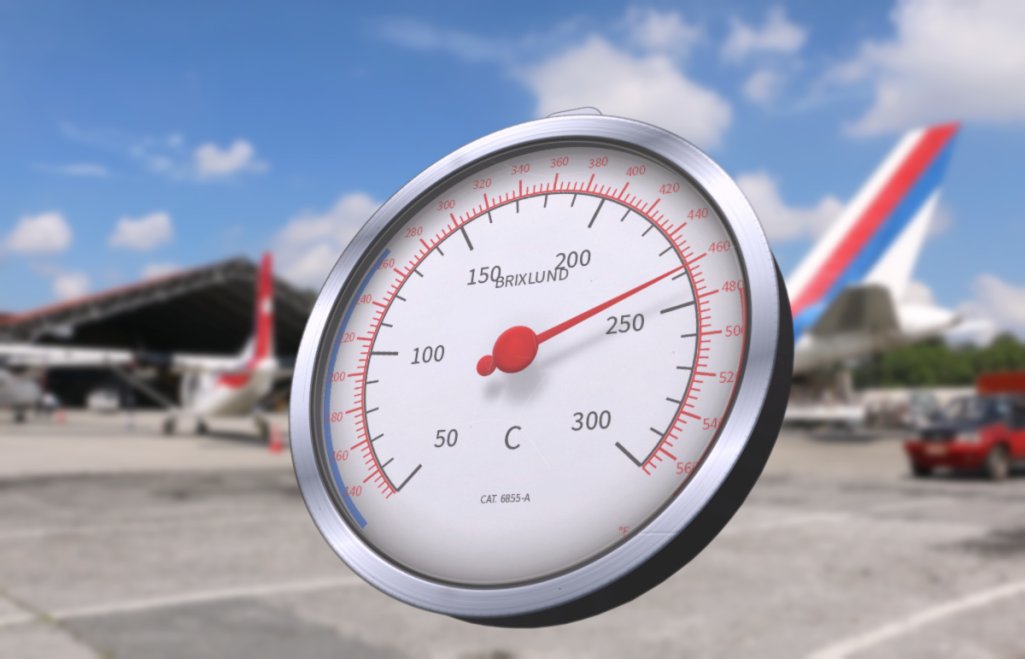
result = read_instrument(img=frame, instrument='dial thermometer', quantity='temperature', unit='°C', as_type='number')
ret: 240 °C
